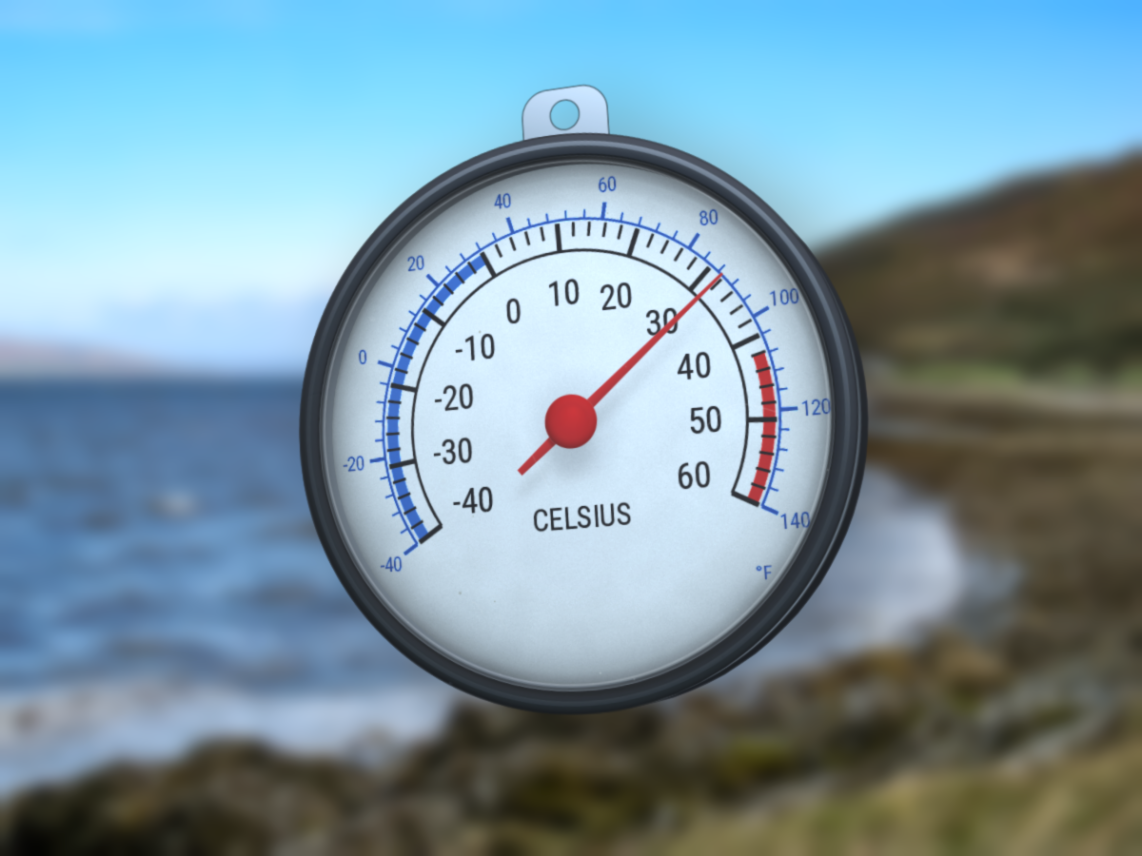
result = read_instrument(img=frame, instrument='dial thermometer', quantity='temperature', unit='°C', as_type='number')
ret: 32 °C
